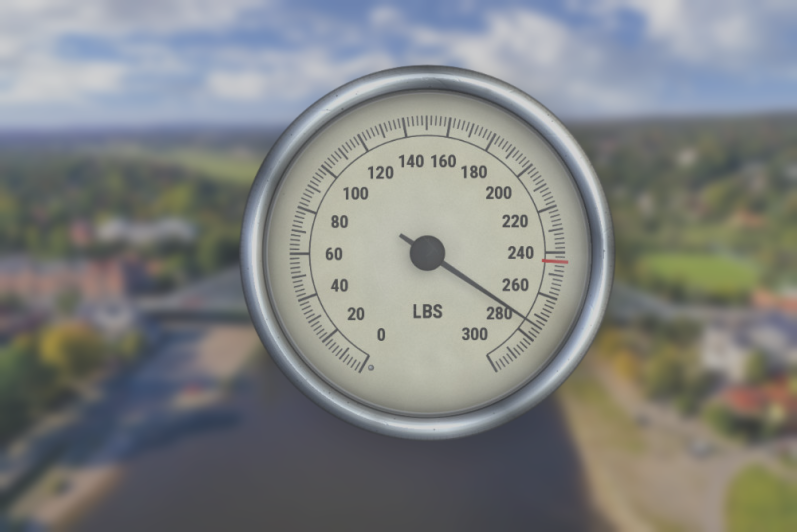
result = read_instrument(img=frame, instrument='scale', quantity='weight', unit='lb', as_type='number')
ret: 274 lb
